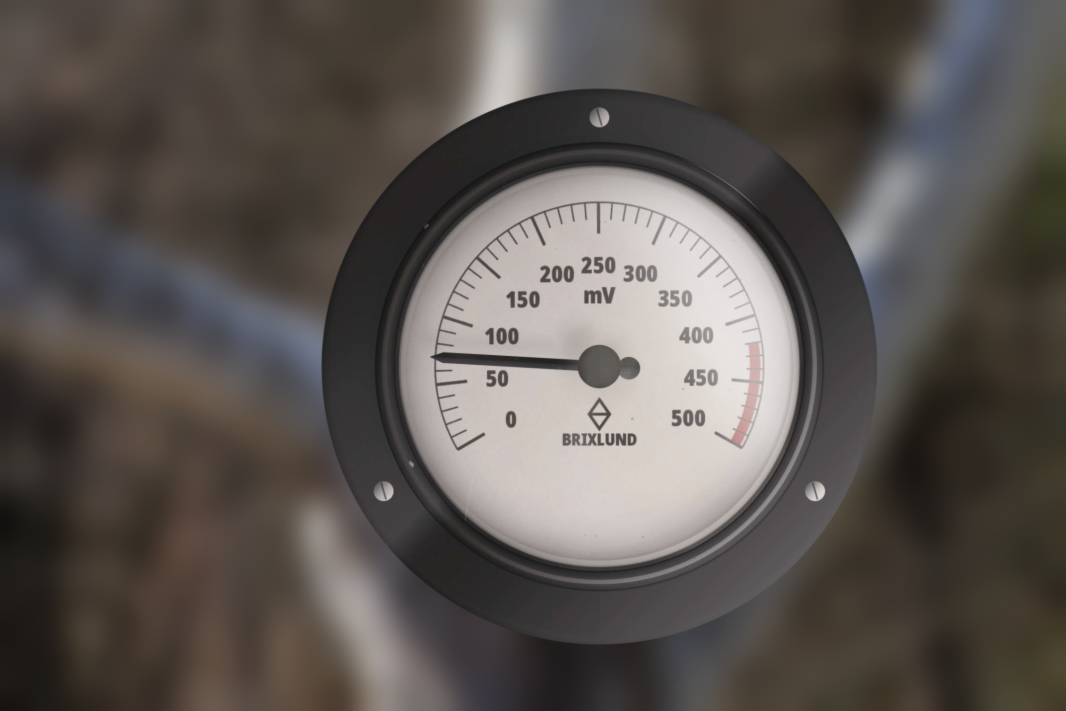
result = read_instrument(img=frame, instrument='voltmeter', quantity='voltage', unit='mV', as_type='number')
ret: 70 mV
